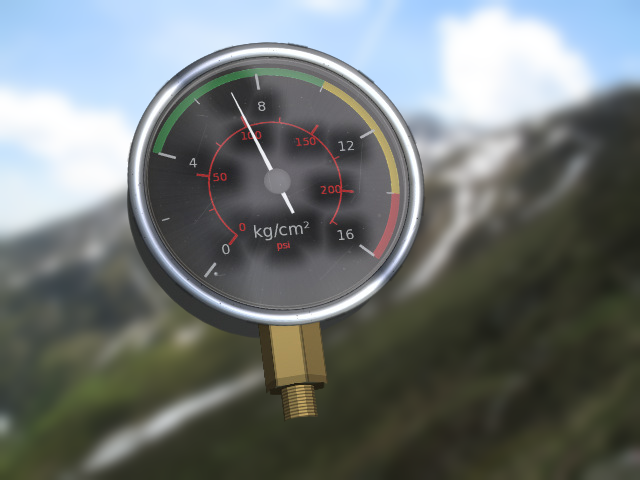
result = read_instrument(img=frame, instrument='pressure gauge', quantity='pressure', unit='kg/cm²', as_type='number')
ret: 7 kg/cm²
